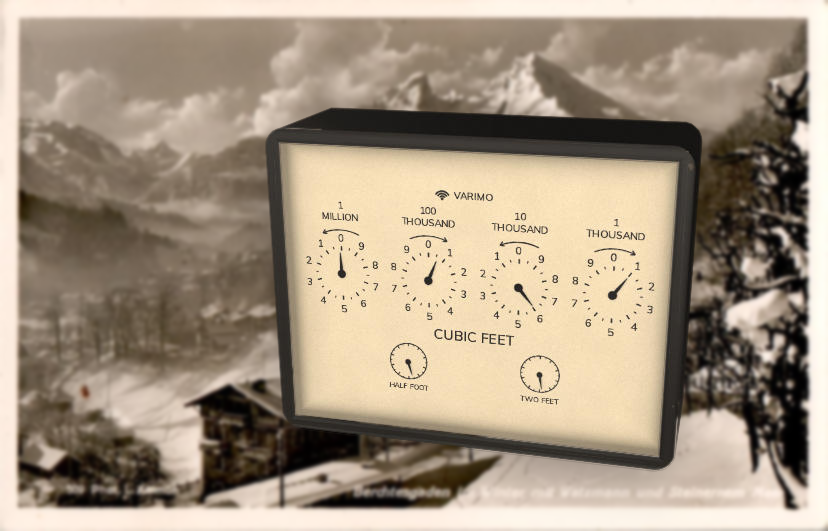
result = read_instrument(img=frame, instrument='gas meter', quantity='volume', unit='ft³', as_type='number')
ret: 6100 ft³
